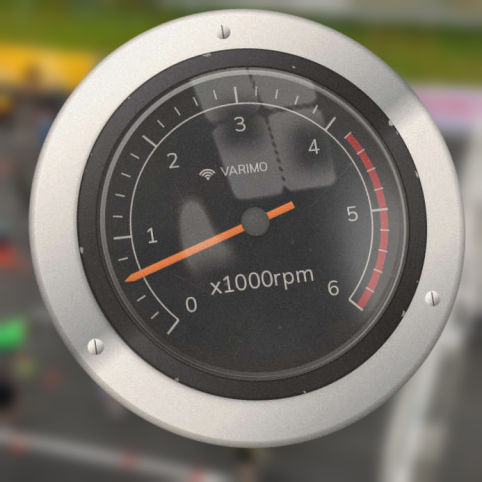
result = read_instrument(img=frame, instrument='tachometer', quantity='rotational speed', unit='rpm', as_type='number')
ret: 600 rpm
